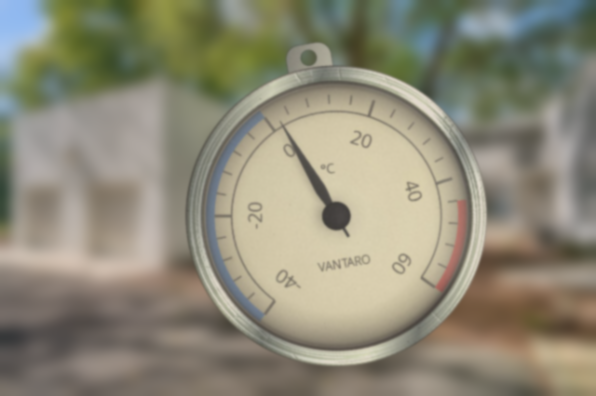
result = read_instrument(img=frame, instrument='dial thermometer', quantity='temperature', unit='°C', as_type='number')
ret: 2 °C
